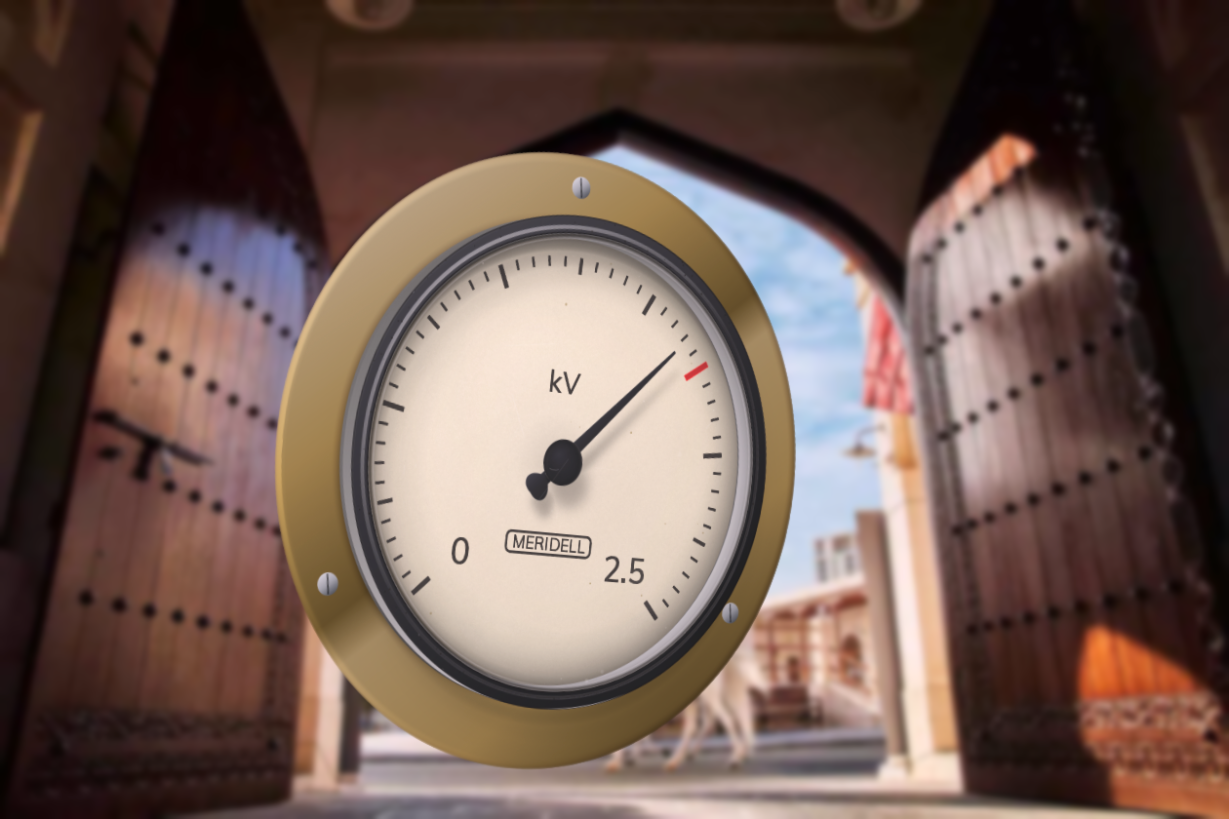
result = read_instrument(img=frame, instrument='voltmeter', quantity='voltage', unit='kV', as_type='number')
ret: 1.65 kV
